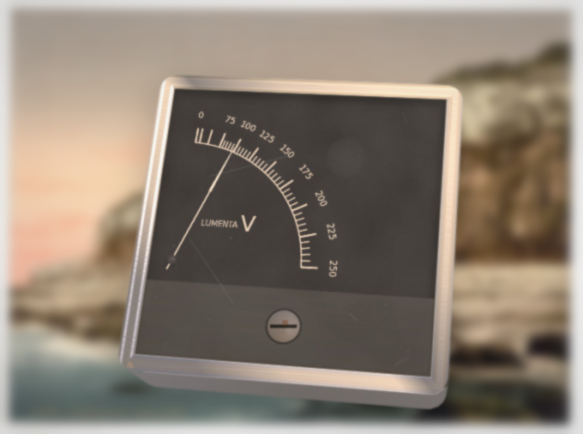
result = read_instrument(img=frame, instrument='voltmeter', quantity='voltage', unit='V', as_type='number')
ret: 100 V
